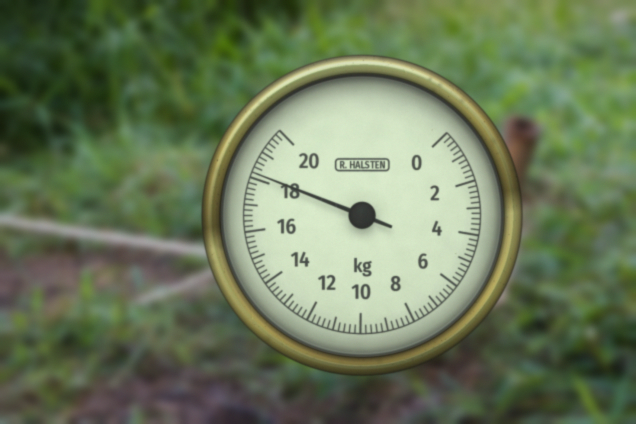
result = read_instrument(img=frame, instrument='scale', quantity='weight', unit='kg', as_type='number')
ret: 18.2 kg
